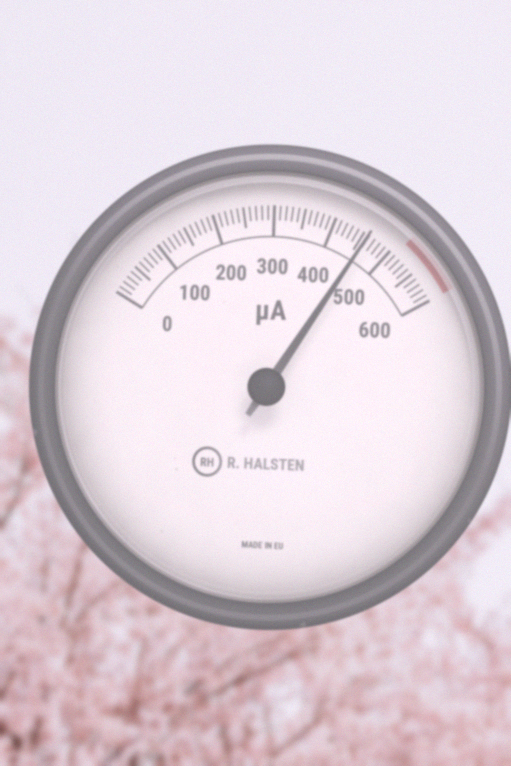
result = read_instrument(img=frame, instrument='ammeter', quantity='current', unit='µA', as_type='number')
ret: 460 µA
